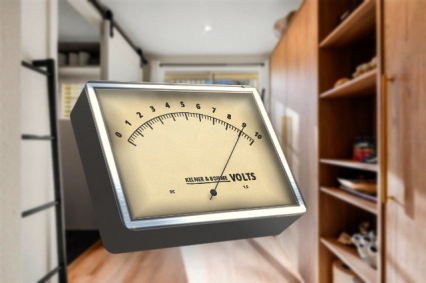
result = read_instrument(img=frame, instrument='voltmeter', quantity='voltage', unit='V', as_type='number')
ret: 9 V
